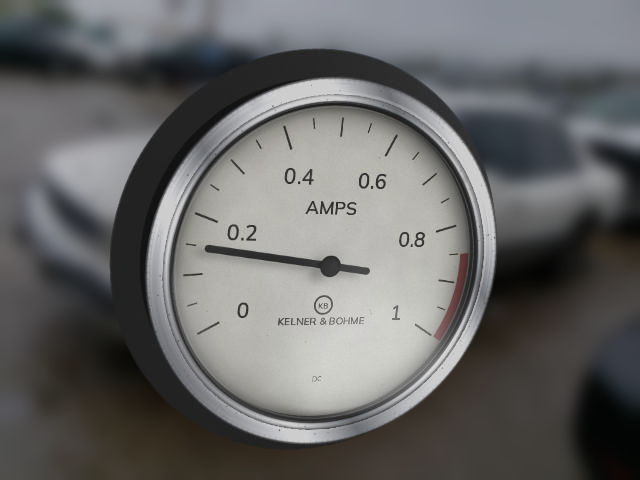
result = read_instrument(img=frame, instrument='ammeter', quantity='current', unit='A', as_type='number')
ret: 0.15 A
